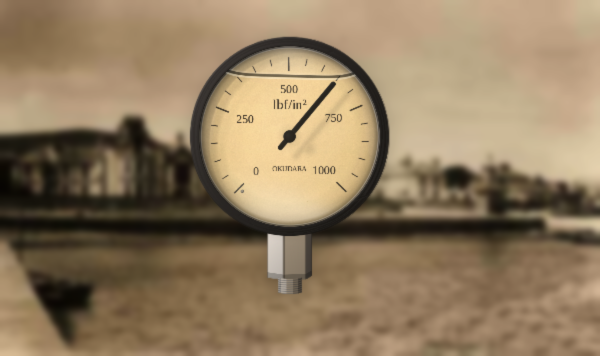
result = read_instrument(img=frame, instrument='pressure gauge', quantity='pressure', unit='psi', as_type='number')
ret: 650 psi
